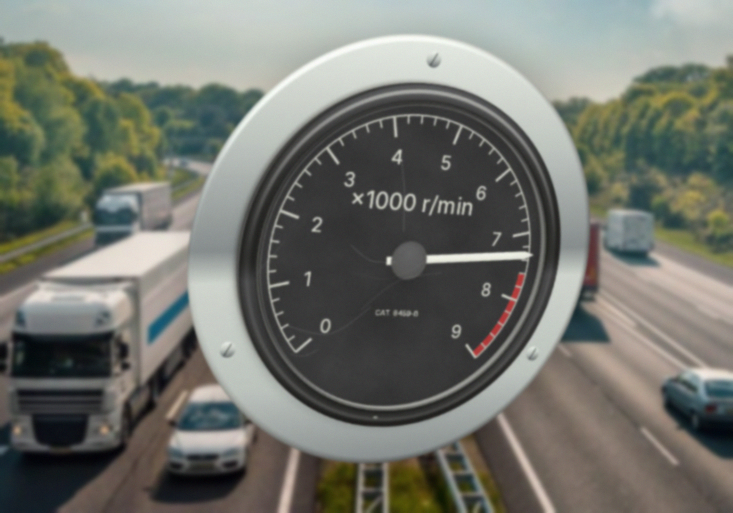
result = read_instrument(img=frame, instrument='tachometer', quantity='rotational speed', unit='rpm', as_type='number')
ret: 7300 rpm
